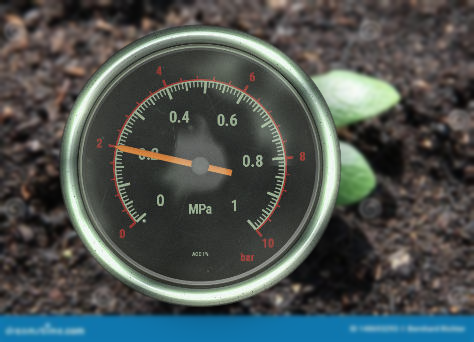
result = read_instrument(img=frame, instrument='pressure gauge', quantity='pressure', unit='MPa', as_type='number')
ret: 0.2 MPa
